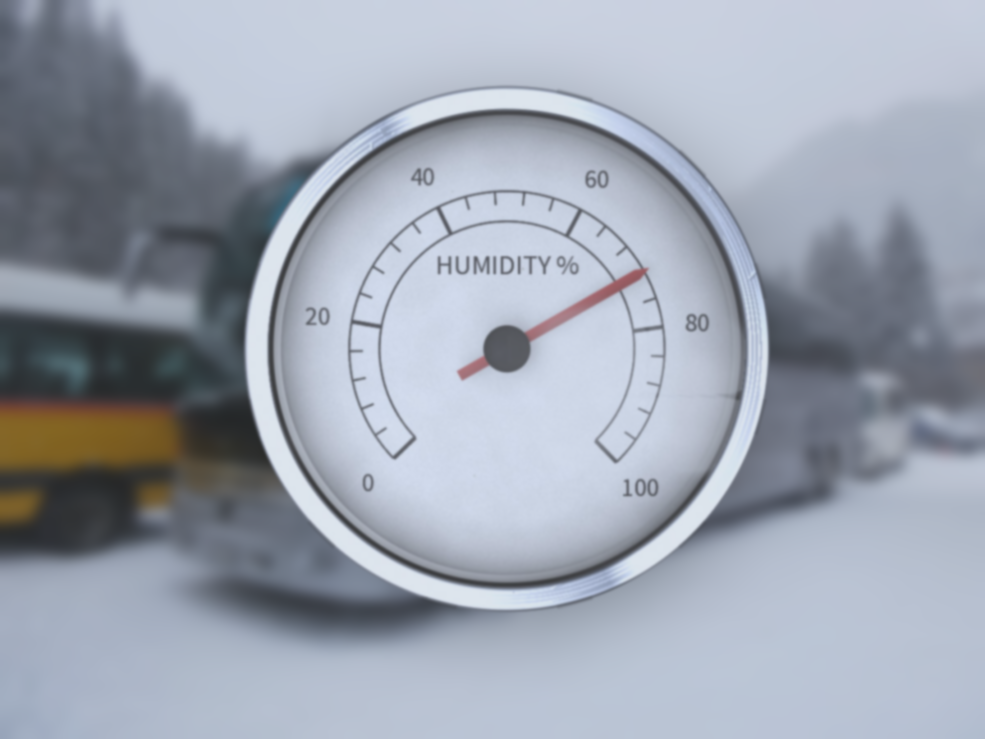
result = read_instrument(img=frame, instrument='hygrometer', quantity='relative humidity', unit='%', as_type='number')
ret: 72 %
